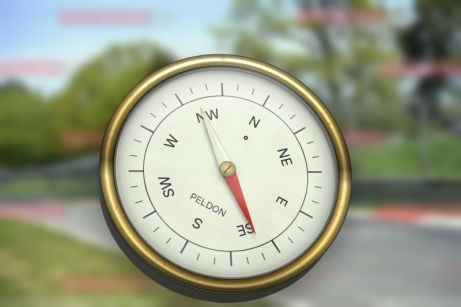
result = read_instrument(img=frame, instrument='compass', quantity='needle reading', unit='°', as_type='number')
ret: 130 °
